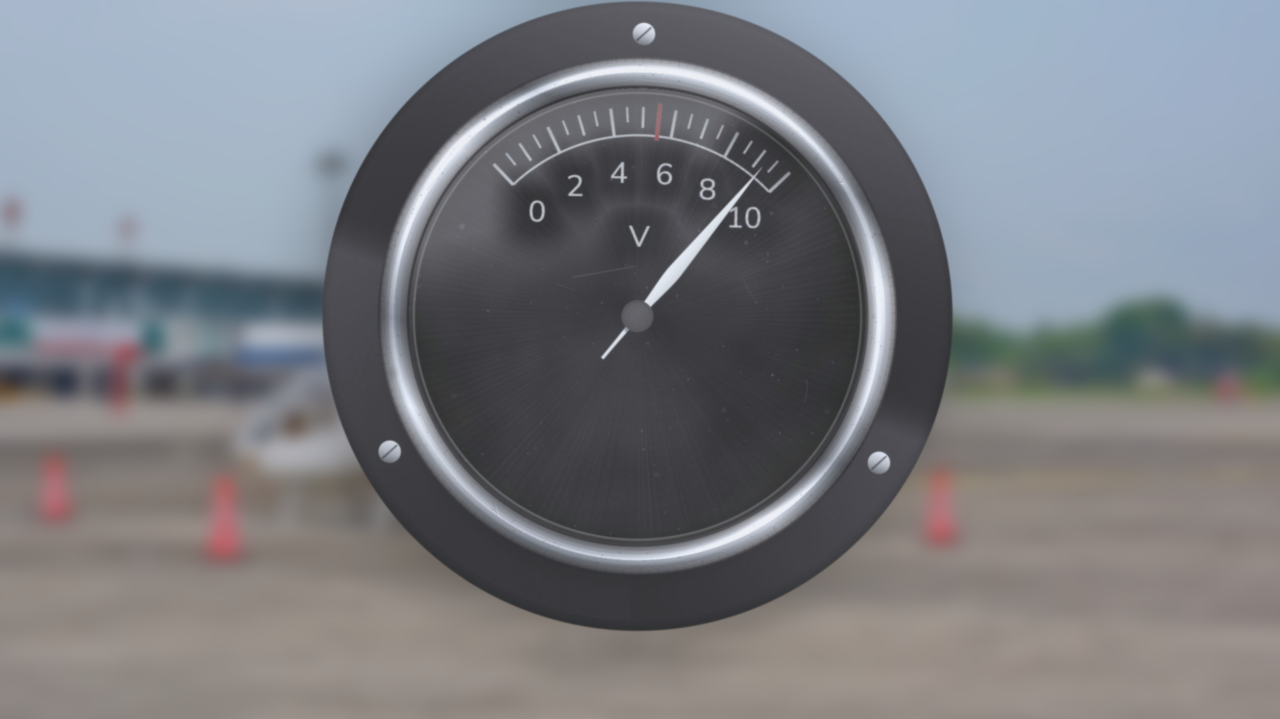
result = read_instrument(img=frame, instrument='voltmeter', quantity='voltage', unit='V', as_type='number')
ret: 9.25 V
